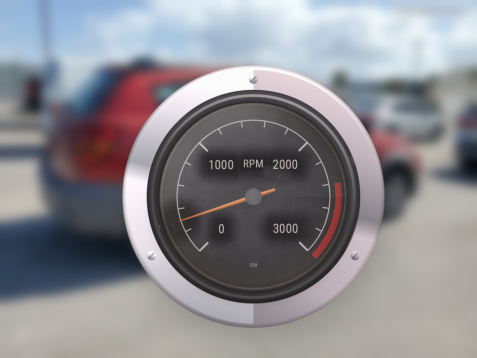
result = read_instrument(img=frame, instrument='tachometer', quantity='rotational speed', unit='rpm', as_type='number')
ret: 300 rpm
